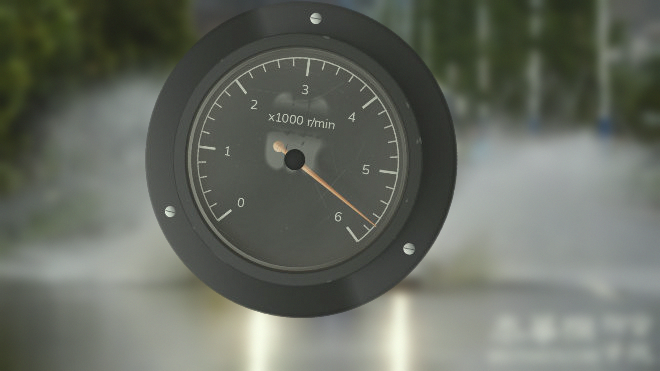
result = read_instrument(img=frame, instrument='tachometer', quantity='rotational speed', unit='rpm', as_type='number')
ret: 5700 rpm
